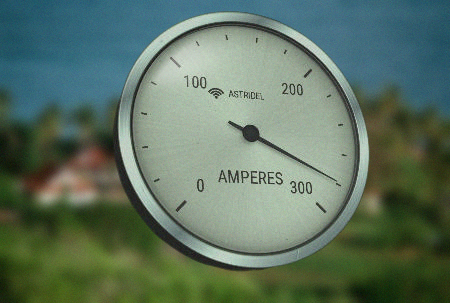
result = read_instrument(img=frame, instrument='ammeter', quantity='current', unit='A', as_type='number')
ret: 280 A
